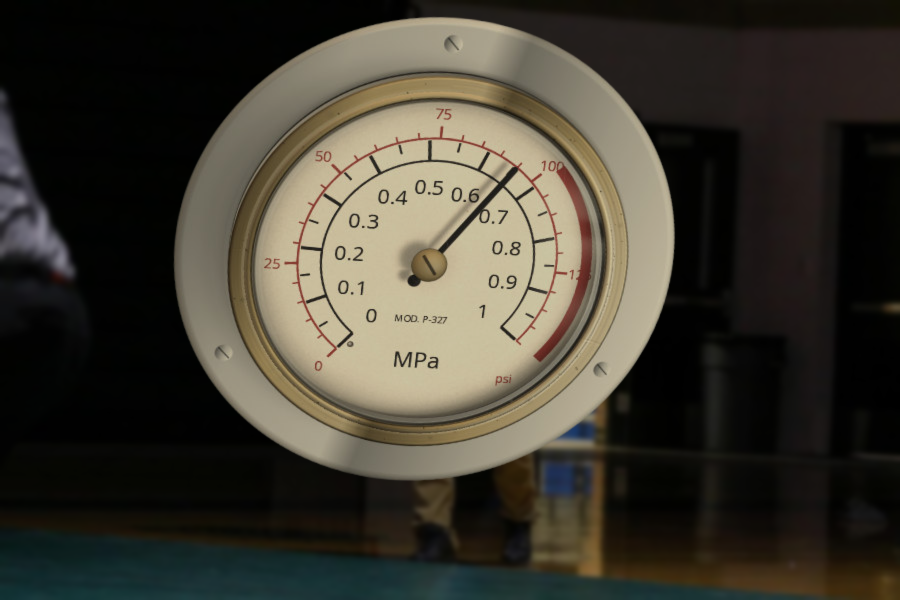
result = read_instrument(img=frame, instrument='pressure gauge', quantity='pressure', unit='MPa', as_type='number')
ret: 0.65 MPa
